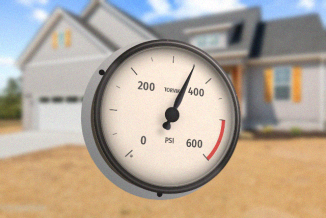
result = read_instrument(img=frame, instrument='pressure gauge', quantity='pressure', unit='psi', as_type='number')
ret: 350 psi
